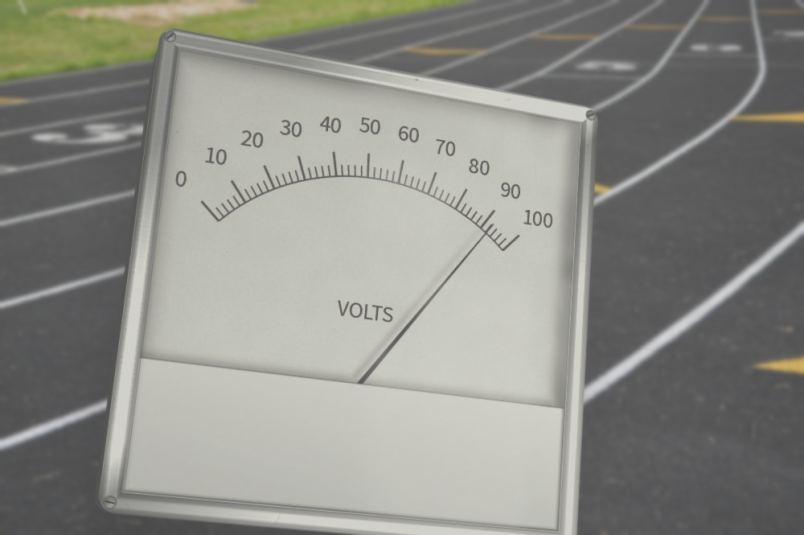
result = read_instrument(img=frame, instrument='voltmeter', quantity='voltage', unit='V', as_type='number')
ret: 92 V
